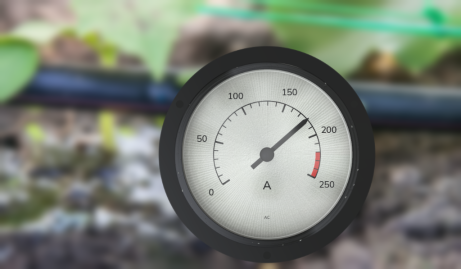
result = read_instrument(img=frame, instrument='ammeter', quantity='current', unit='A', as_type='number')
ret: 180 A
